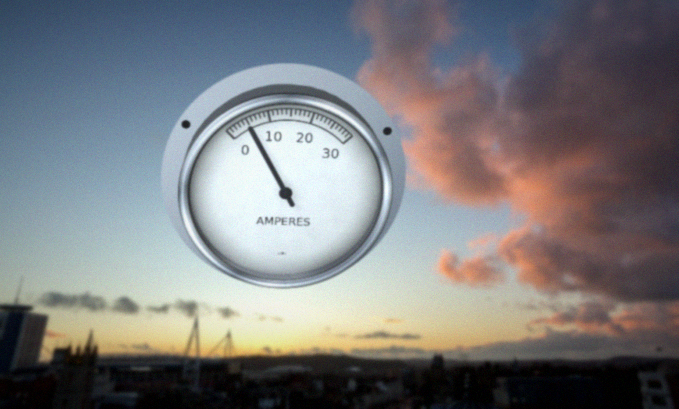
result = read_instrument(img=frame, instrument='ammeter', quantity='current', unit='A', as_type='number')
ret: 5 A
